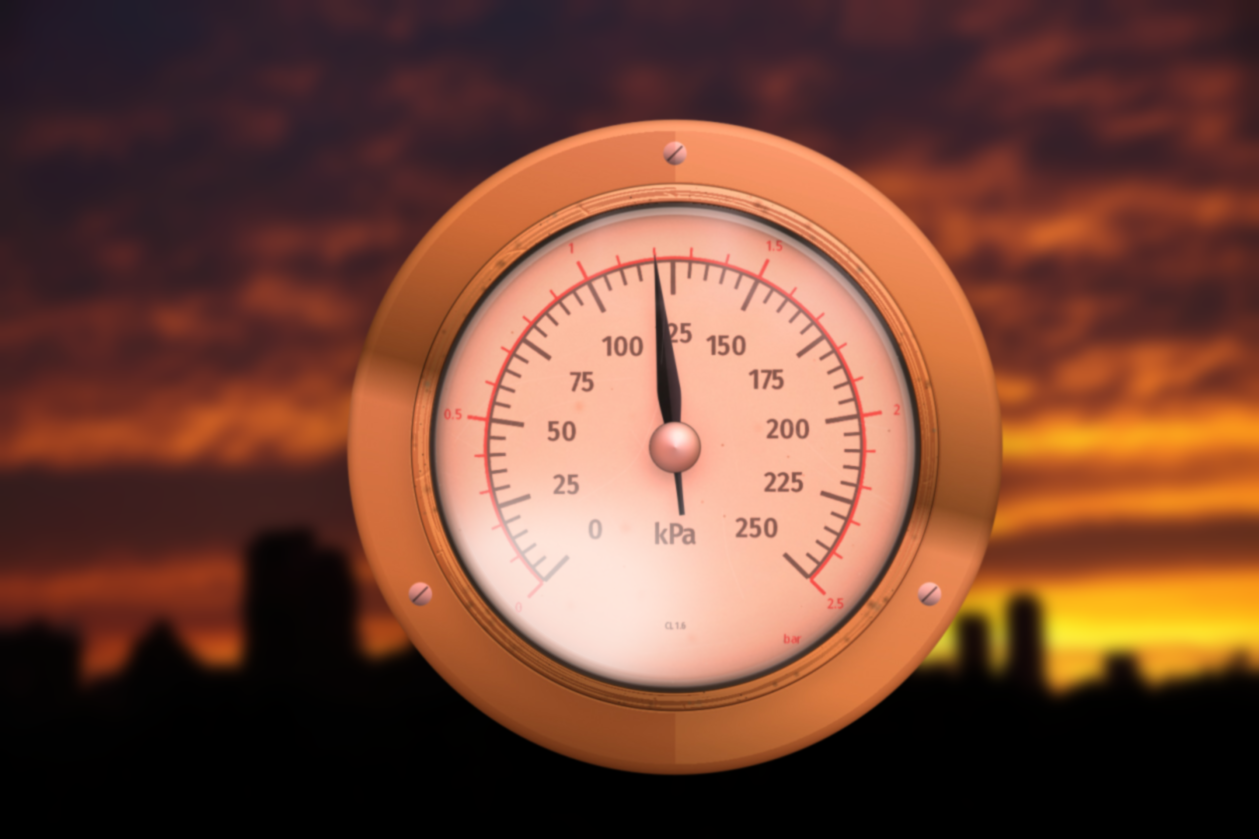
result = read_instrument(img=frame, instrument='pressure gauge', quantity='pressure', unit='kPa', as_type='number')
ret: 120 kPa
